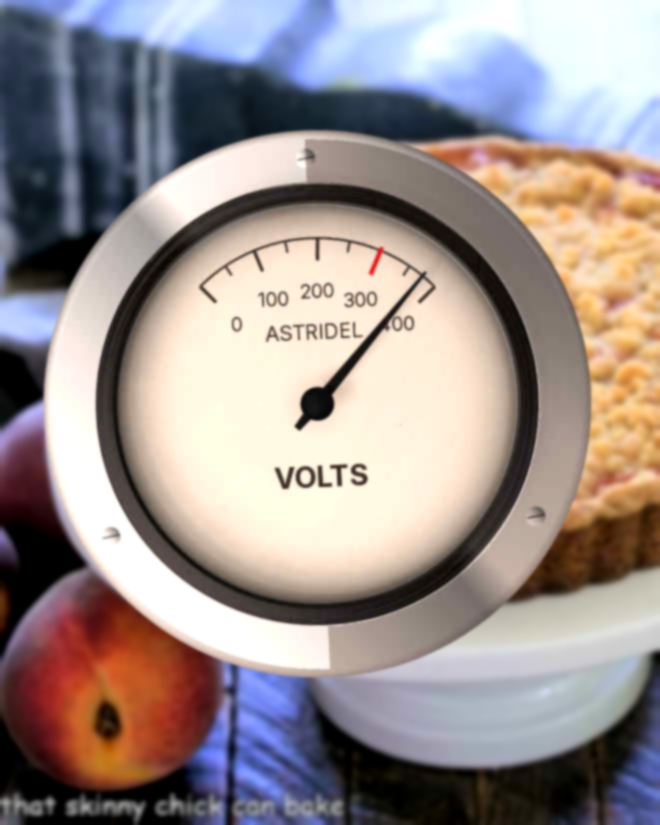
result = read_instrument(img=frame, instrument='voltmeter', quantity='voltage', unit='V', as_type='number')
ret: 375 V
